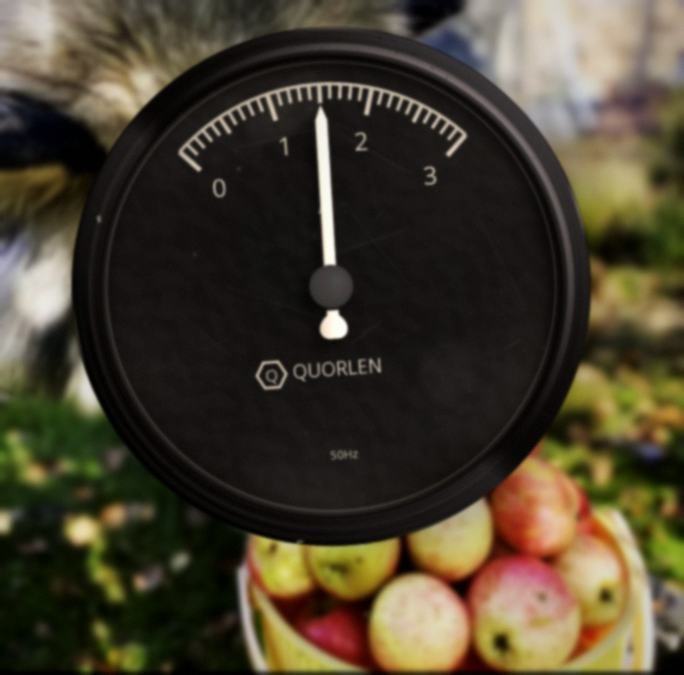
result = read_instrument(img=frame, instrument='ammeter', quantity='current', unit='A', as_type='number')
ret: 1.5 A
